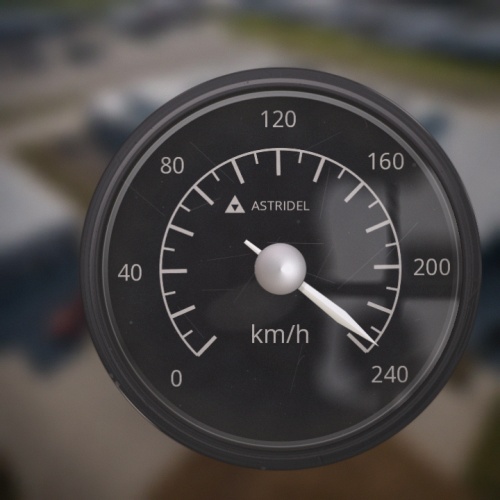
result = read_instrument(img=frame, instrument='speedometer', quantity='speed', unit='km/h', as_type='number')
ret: 235 km/h
